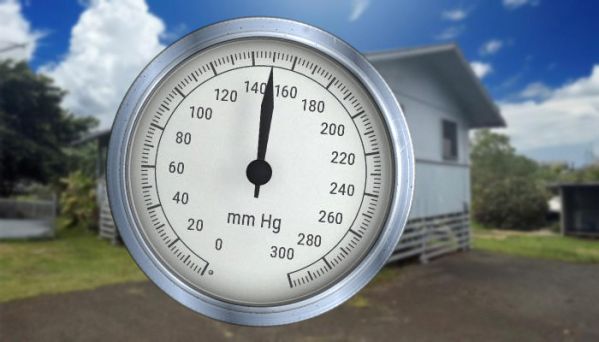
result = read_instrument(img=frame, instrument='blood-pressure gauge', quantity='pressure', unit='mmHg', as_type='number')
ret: 150 mmHg
